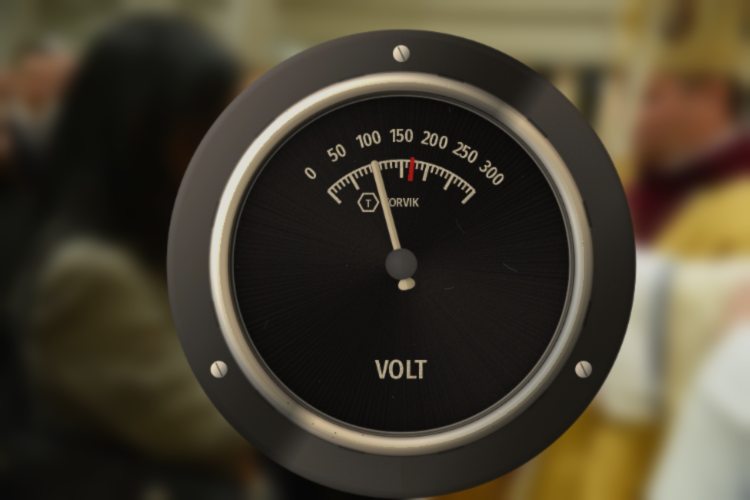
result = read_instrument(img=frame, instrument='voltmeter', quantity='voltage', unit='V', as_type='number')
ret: 100 V
